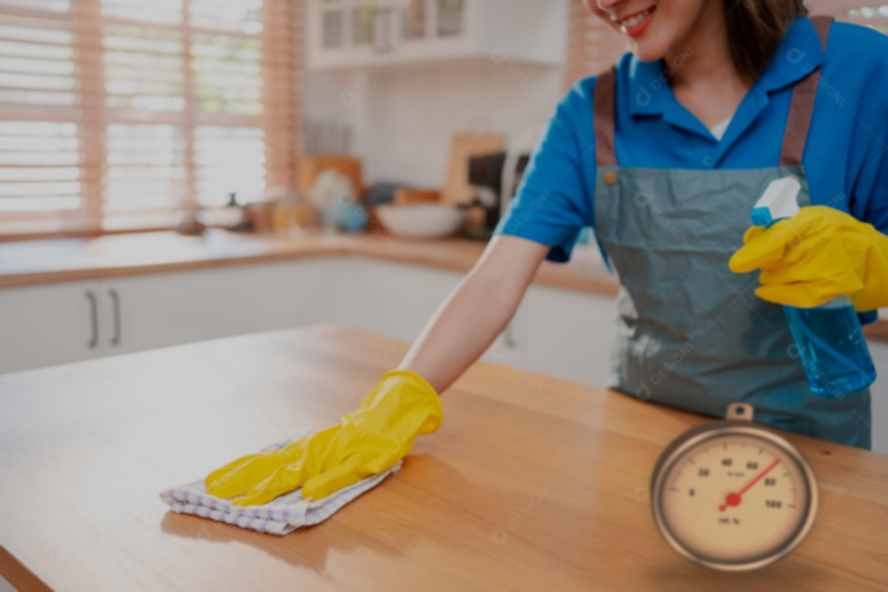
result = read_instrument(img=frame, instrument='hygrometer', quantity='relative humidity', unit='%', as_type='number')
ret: 70 %
